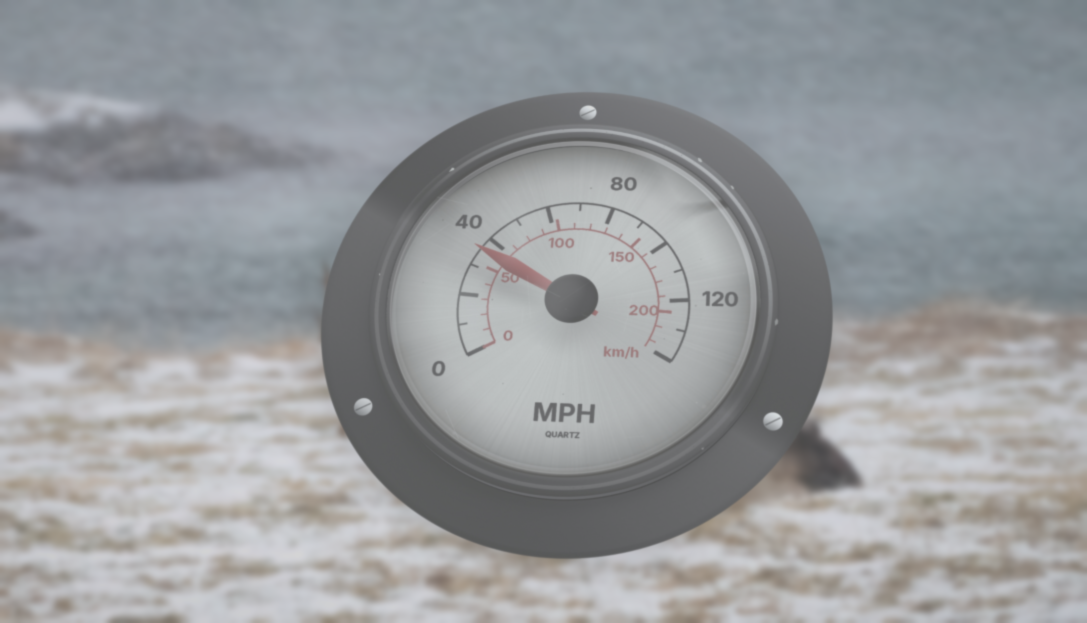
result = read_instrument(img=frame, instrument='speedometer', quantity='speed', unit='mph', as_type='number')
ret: 35 mph
